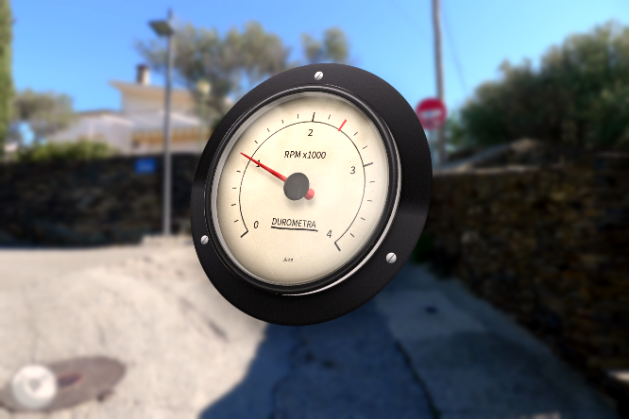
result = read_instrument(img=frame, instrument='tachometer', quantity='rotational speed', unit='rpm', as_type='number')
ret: 1000 rpm
